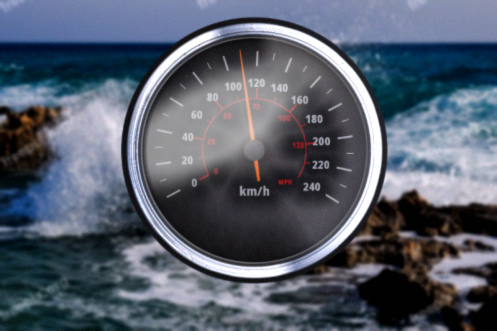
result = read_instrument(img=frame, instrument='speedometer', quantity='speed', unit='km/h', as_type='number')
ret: 110 km/h
